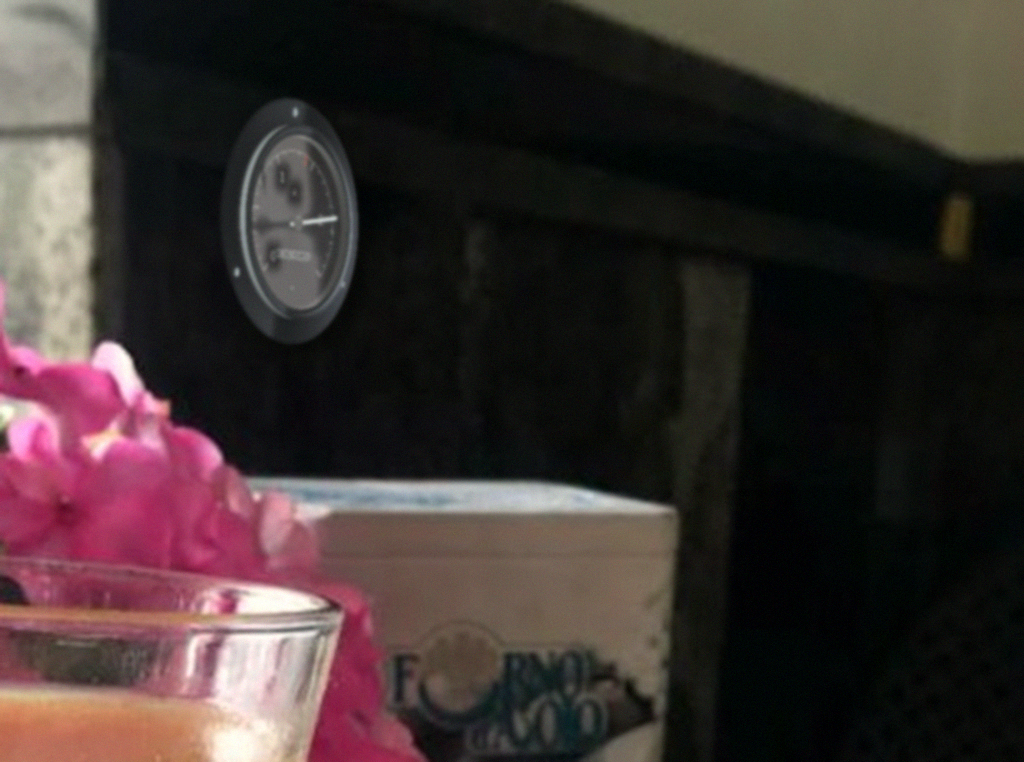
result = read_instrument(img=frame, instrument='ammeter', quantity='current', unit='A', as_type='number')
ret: 2 A
